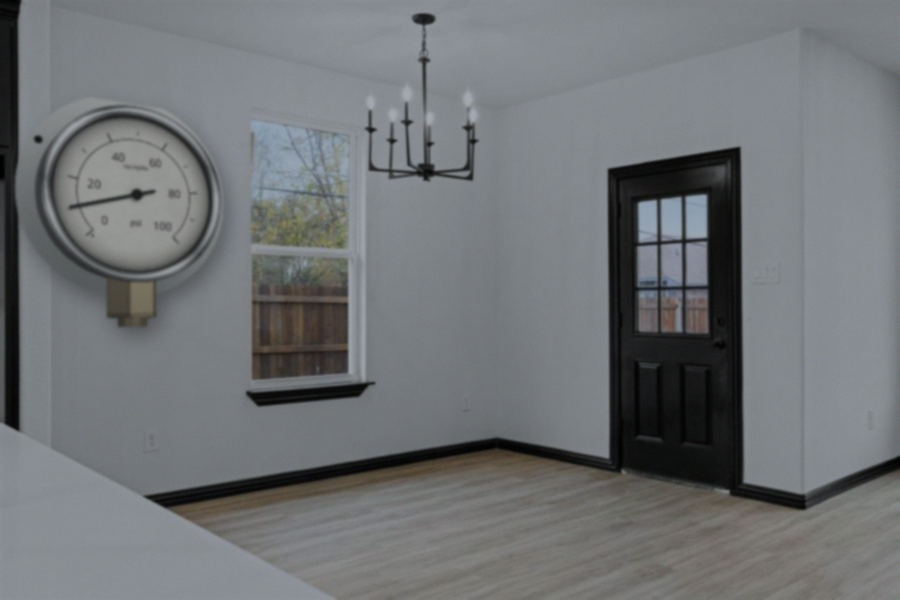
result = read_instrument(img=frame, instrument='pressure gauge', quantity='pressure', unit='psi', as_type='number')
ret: 10 psi
